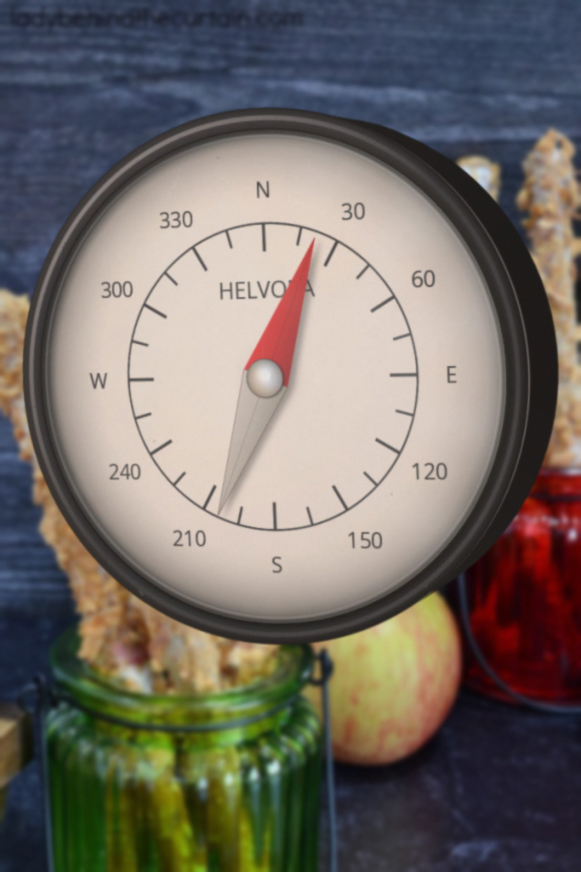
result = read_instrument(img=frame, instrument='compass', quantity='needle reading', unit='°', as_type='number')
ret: 22.5 °
